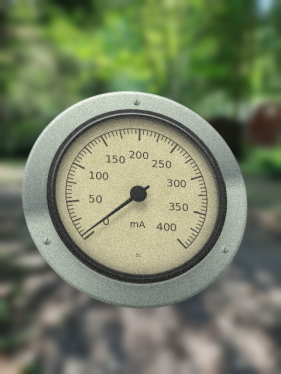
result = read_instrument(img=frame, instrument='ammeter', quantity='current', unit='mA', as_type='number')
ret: 5 mA
